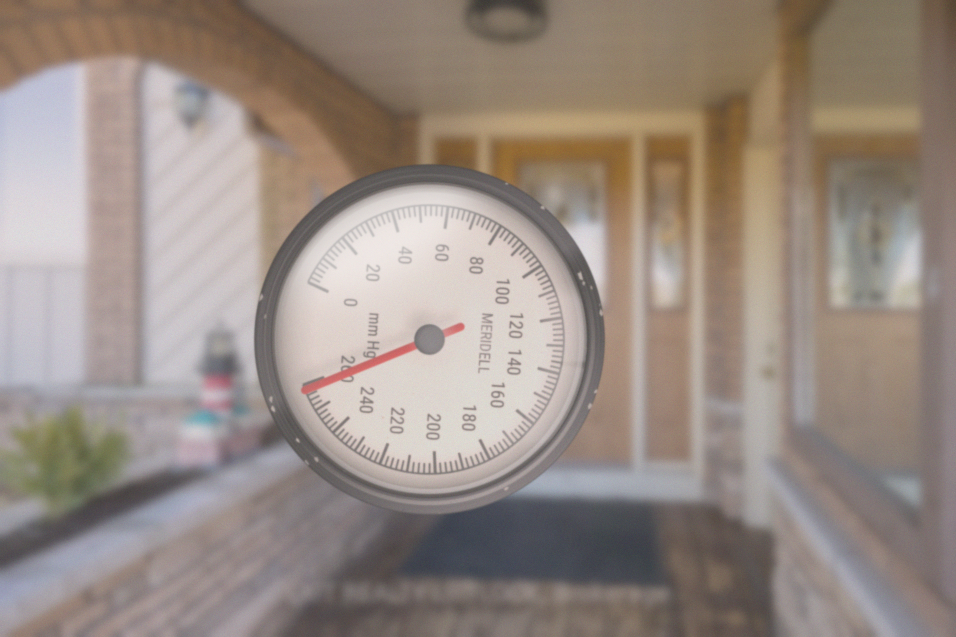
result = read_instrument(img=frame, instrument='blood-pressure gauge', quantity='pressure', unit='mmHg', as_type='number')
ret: 258 mmHg
